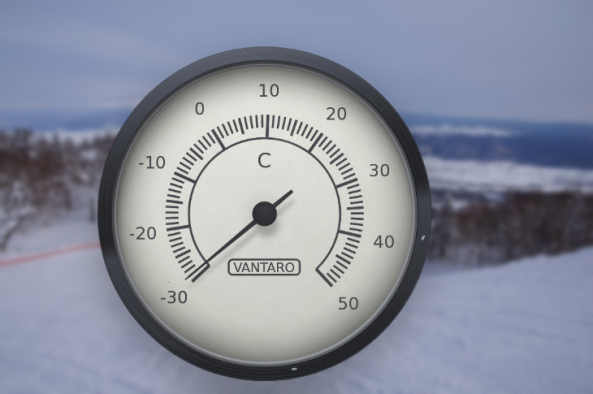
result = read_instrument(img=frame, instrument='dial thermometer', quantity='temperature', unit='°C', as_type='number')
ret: -29 °C
